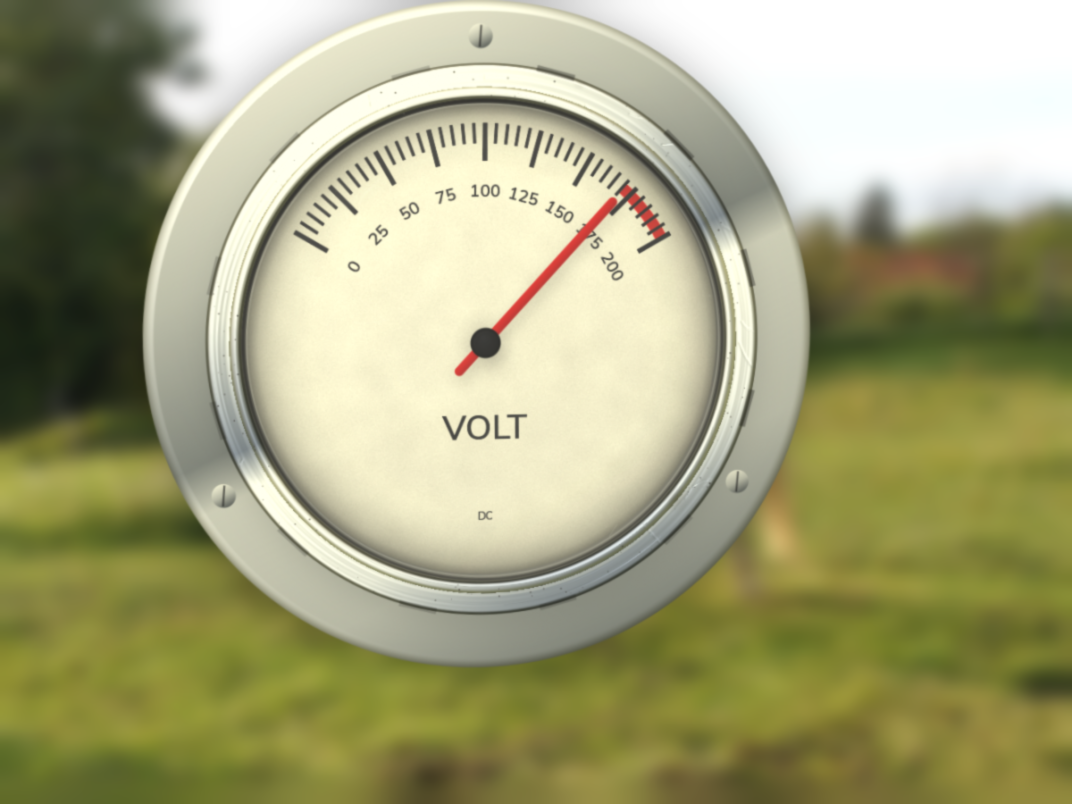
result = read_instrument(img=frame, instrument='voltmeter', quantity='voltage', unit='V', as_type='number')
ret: 170 V
